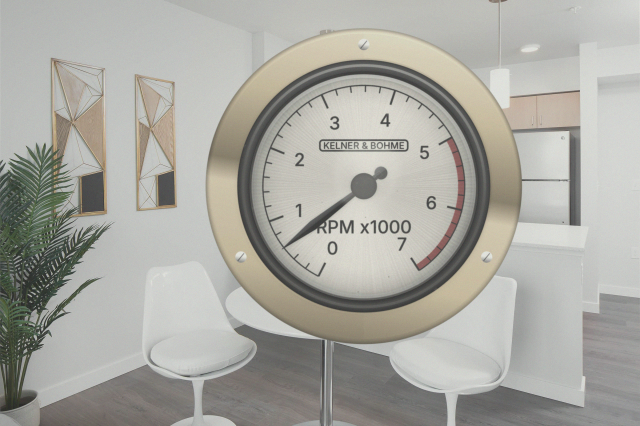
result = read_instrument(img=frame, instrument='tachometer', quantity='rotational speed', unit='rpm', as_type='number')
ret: 600 rpm
